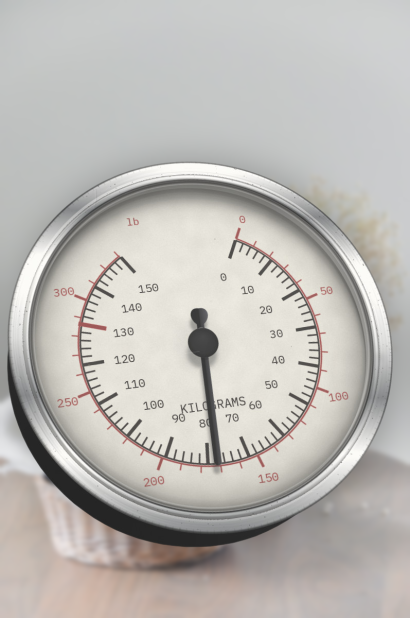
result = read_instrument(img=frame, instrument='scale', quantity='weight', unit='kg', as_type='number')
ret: 78 kg
